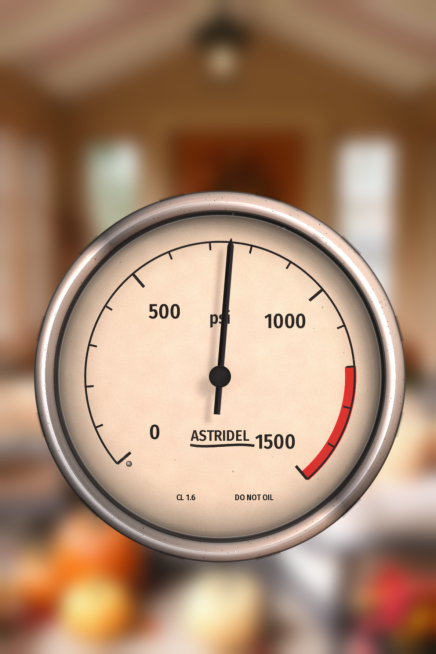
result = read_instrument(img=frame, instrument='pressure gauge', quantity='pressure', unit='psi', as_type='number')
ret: 750 psi
